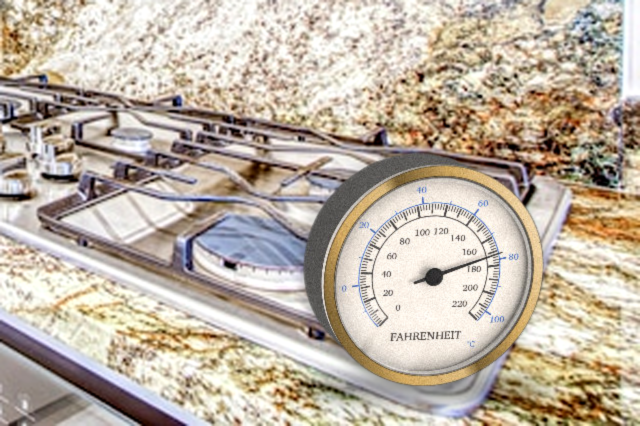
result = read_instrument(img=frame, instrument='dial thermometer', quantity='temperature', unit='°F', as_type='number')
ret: 170 °F
